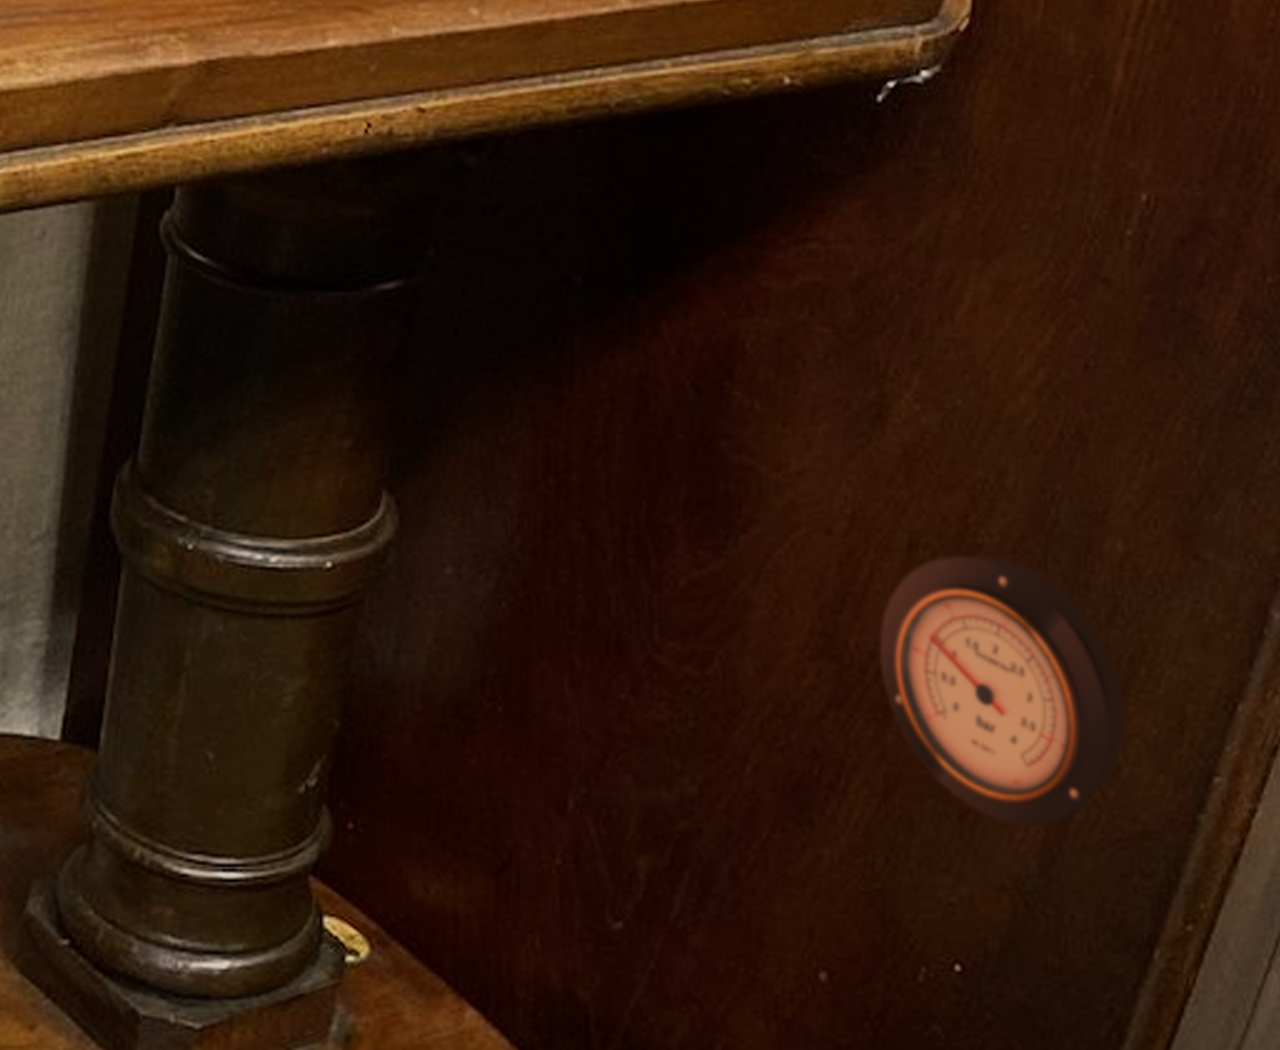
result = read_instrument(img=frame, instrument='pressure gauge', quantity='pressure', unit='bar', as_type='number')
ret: 1 bar
